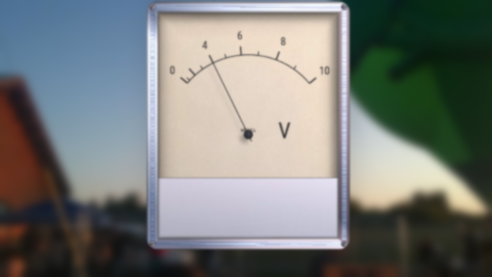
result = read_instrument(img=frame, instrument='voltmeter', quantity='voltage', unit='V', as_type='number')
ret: 4 V
